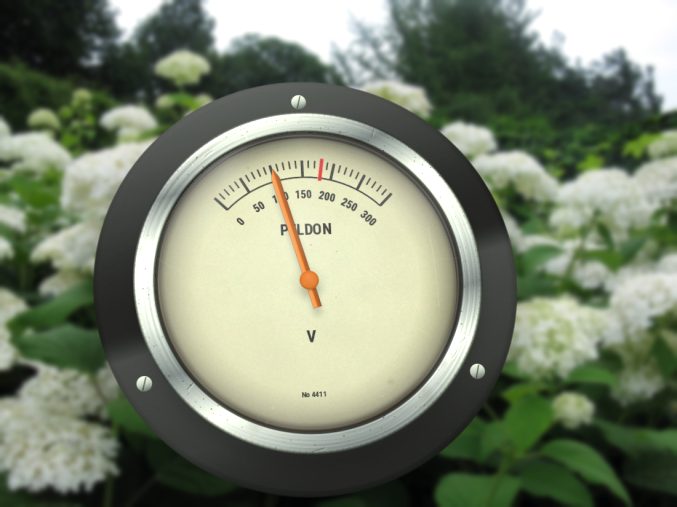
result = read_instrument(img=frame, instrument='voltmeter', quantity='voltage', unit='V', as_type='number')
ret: 100 V
